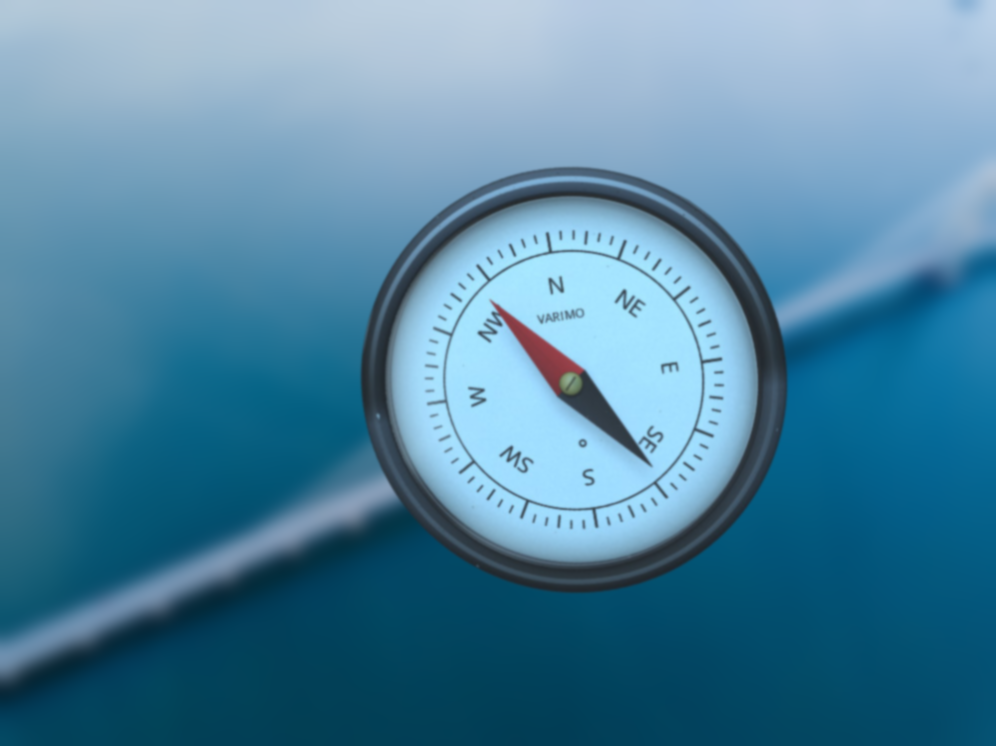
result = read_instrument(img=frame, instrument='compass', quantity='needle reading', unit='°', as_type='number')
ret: 325 °
